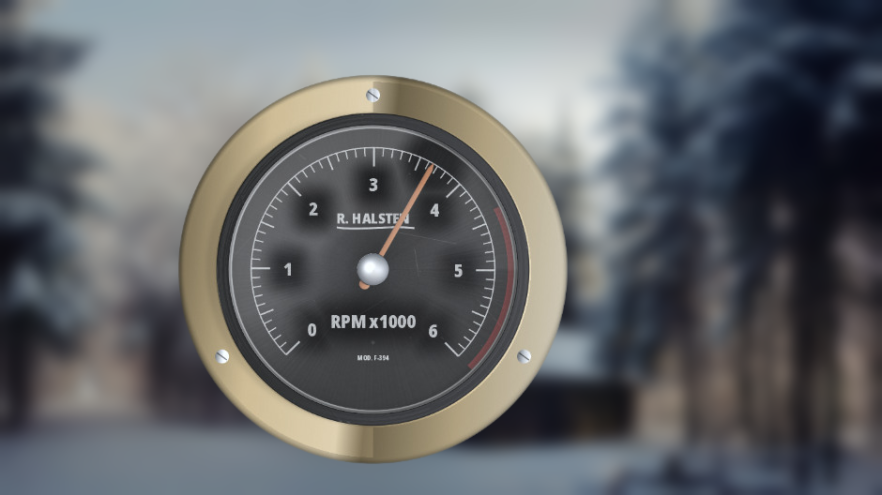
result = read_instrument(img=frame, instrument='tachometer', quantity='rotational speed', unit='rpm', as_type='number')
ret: 3650 rpm
